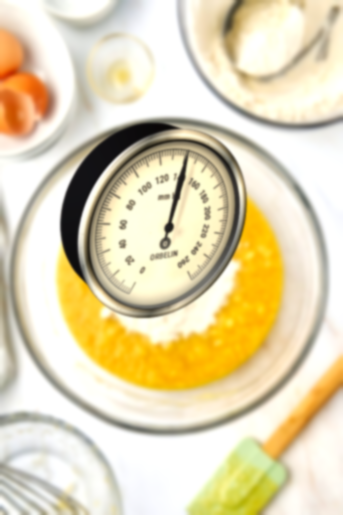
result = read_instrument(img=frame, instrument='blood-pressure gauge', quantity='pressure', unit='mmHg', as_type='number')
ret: 140 mmHg
